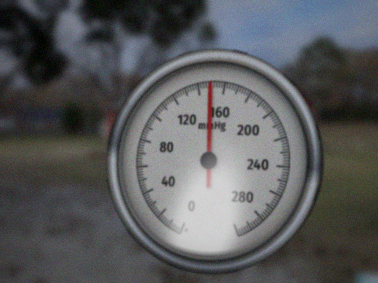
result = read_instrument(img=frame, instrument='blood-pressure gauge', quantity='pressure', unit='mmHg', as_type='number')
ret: 150 mmHg
